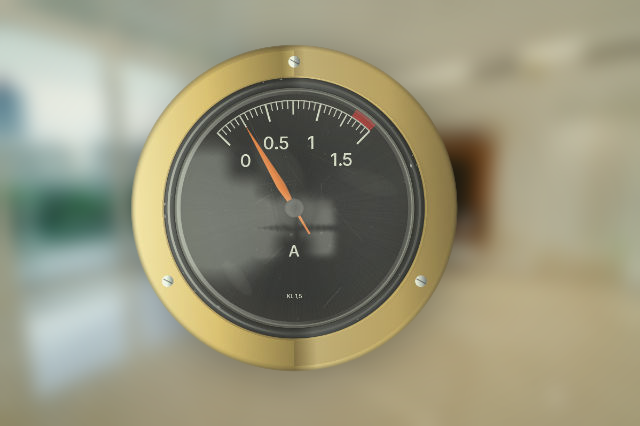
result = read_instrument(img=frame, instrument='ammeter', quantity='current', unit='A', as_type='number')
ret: 0.25 A
